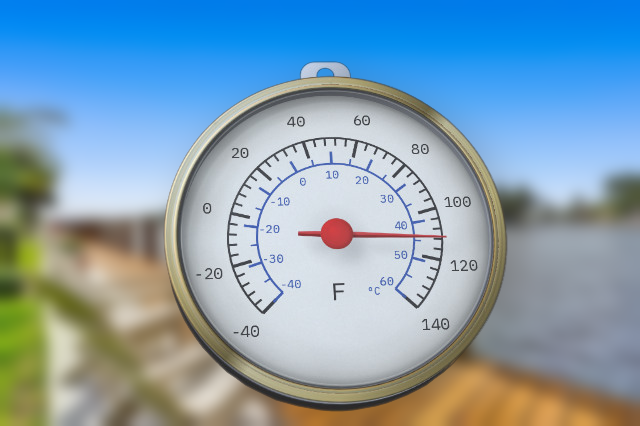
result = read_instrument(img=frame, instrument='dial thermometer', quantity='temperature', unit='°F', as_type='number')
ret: 112 °F
